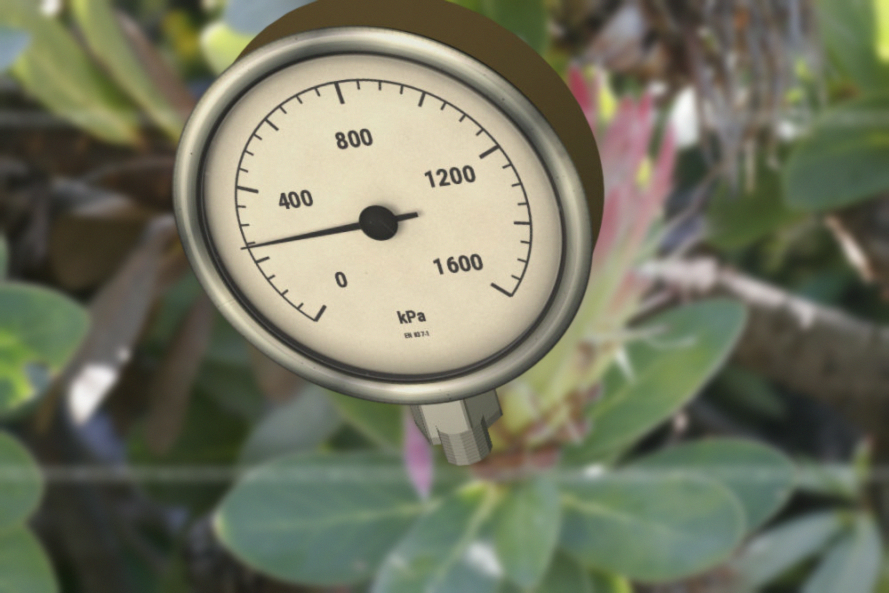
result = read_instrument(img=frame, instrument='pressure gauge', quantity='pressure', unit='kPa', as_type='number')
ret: 250 kPa
